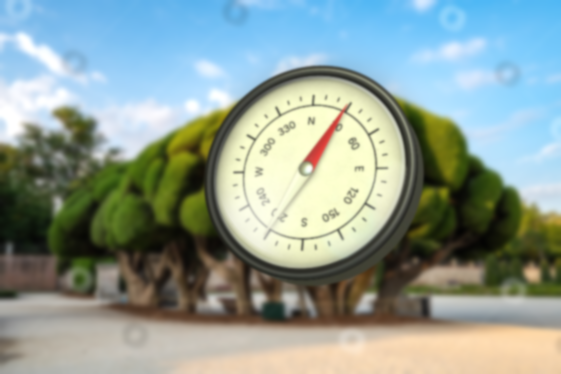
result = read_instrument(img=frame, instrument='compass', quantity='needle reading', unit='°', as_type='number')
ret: 30 °
